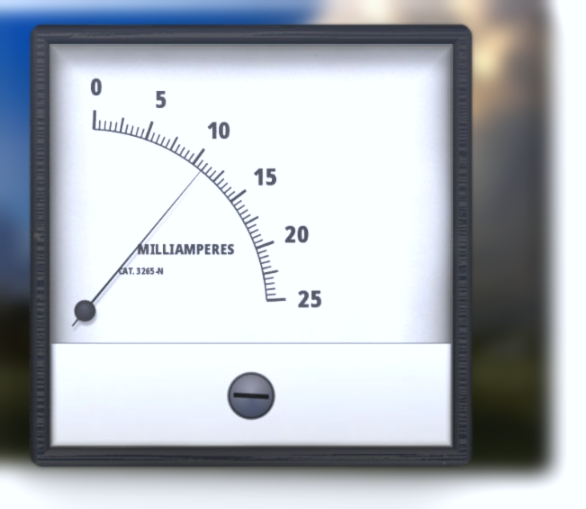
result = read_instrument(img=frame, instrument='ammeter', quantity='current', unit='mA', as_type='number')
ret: 11 mA
